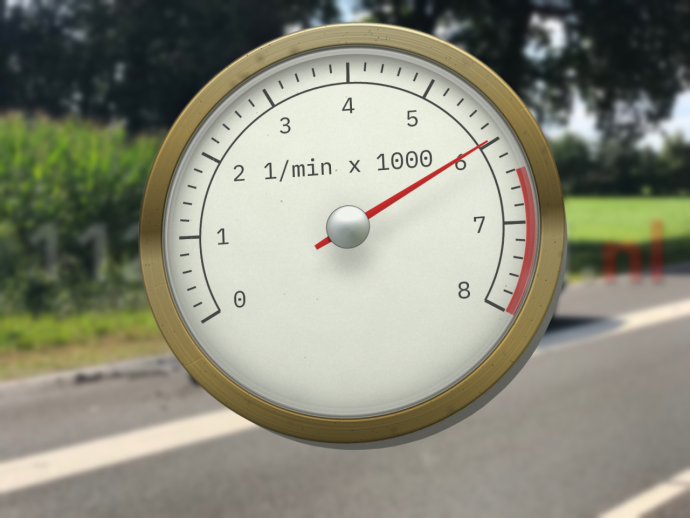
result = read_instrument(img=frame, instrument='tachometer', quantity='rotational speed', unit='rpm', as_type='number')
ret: 6000 rpm
